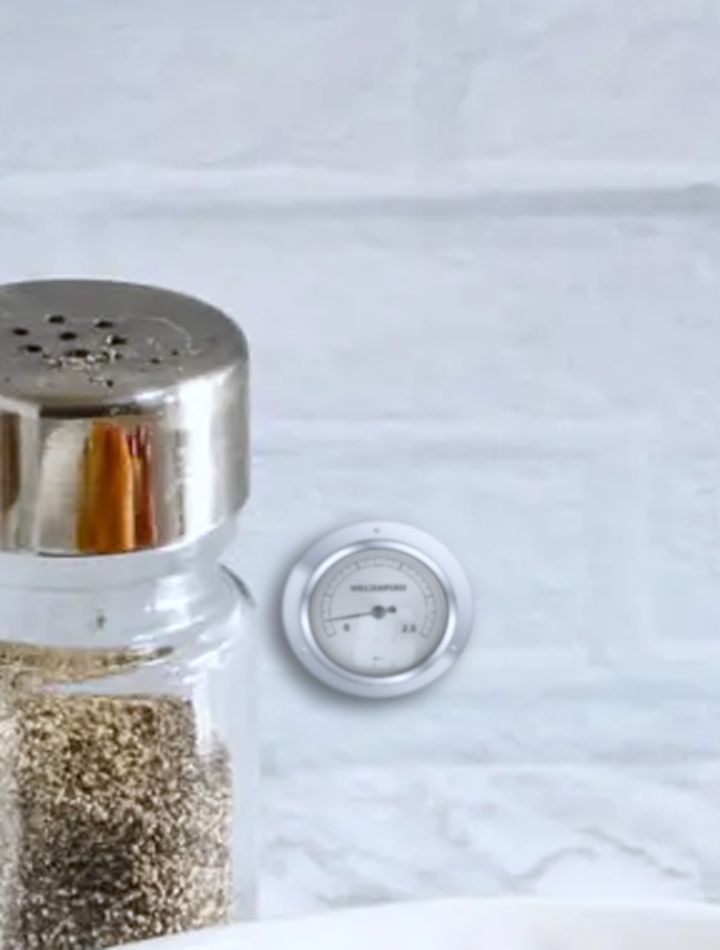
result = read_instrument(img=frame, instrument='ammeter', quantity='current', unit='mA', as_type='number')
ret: 0.2 mA
